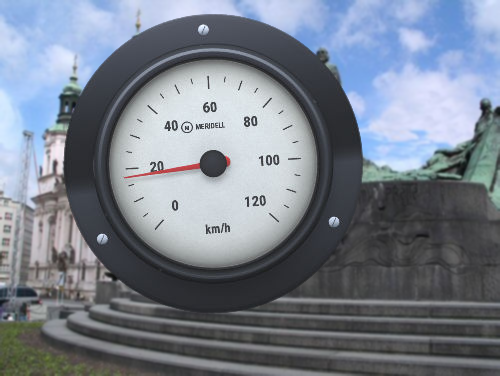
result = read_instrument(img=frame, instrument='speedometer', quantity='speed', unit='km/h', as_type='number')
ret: 17.5 km/h
